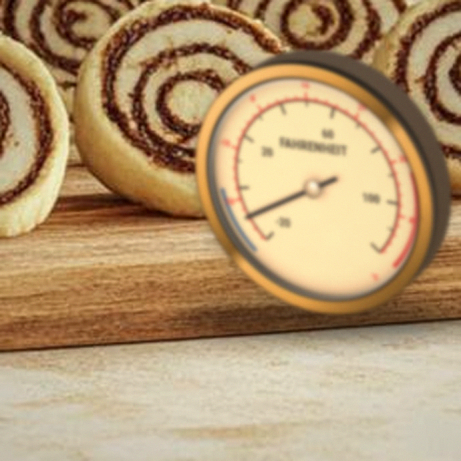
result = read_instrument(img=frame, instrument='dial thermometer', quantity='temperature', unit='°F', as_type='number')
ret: -10 °F
